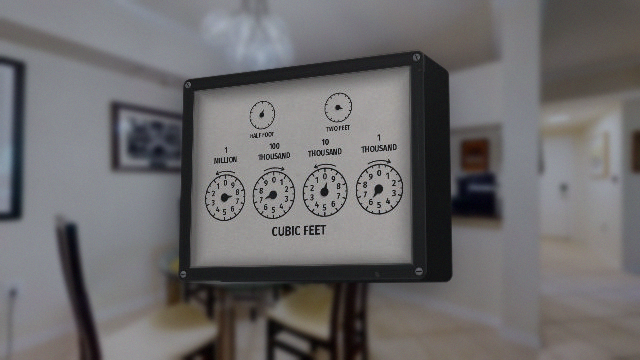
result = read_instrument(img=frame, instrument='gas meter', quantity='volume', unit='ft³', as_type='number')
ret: 769600 ft³
